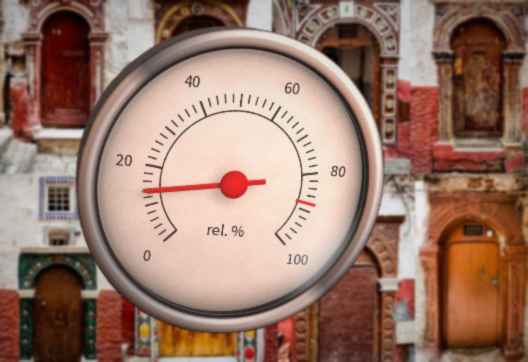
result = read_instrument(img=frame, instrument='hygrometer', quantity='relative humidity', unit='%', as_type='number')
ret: 14 %
